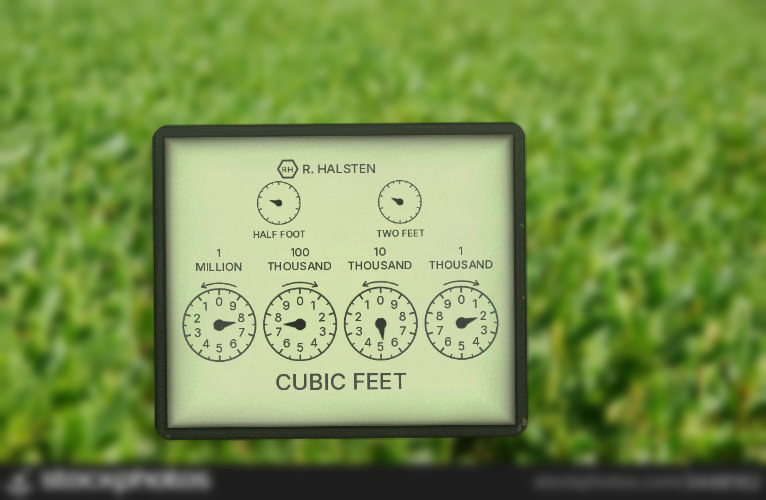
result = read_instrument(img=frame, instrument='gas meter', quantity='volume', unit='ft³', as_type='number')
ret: 775200 ft³
